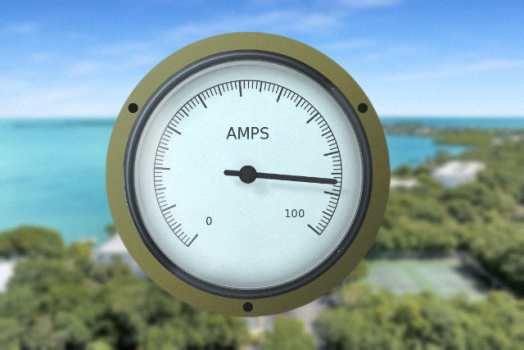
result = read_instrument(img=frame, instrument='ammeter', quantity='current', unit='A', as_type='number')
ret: 87 A
